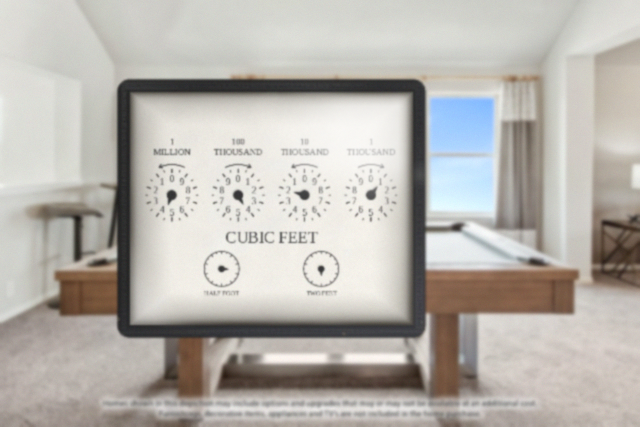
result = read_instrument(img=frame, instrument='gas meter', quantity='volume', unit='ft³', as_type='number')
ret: 442100 ft³
